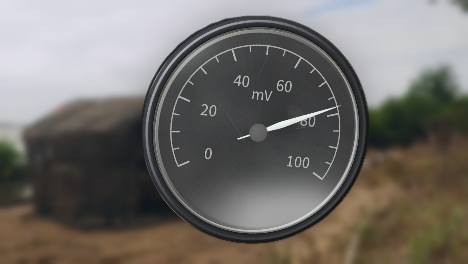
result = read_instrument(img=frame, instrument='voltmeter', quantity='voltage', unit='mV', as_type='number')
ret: 77.5 mV
